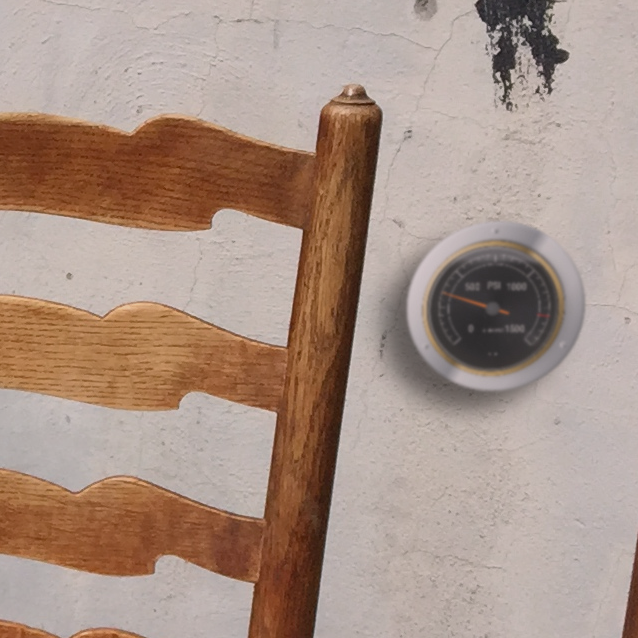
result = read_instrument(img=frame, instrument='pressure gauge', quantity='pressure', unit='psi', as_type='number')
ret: 350 psi
